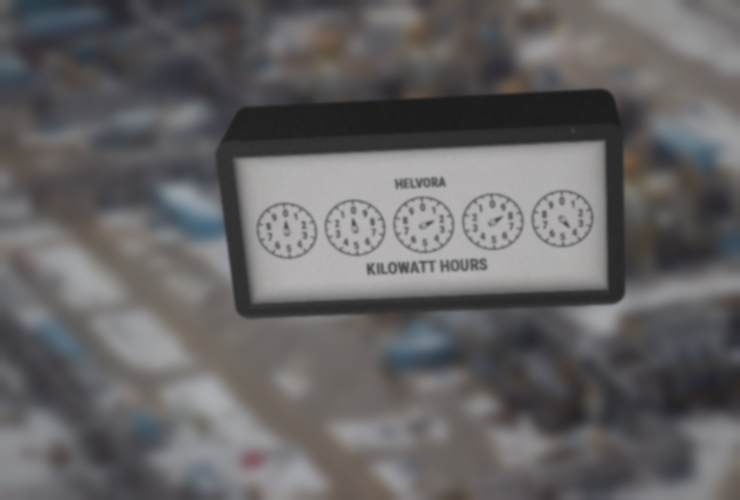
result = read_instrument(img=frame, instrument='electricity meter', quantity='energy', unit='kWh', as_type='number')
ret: 184 kWh
